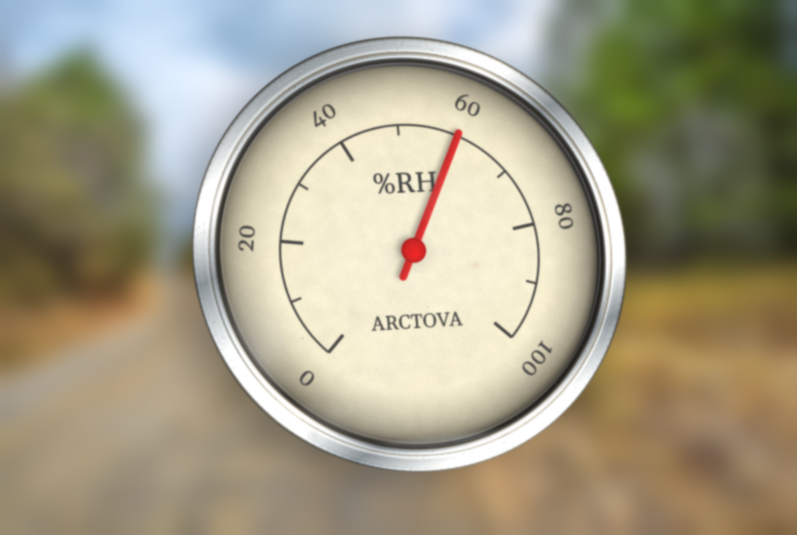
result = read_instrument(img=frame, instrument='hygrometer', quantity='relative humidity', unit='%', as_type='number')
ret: 60 %
